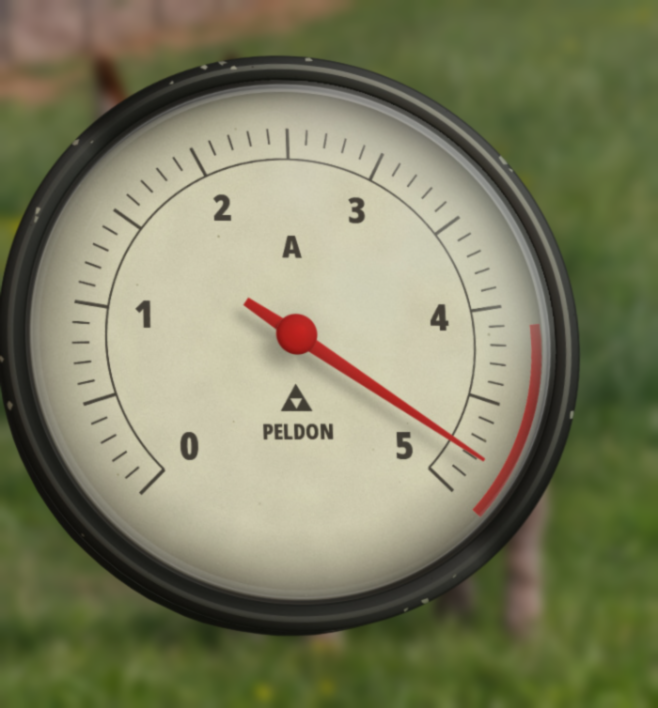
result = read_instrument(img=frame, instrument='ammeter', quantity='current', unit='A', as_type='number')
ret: 4.8 A
